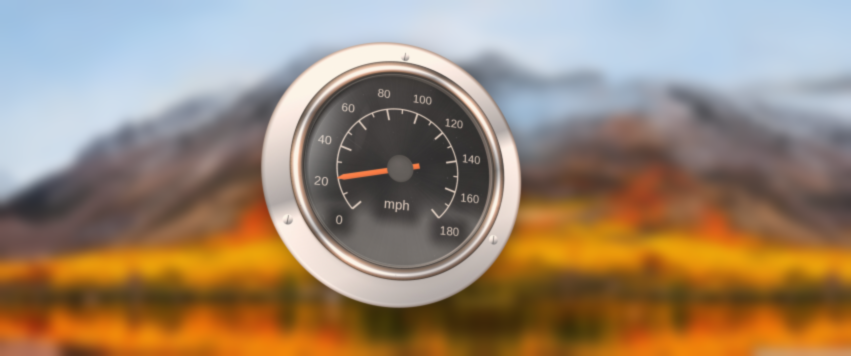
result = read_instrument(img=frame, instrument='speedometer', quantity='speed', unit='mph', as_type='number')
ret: 20 mph
